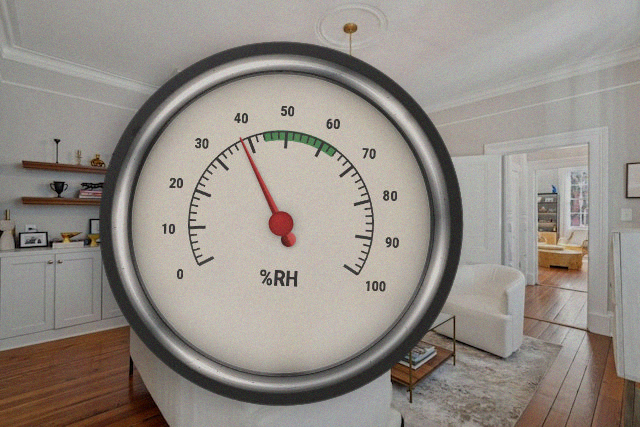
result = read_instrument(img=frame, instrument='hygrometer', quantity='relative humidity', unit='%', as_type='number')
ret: 38 %
